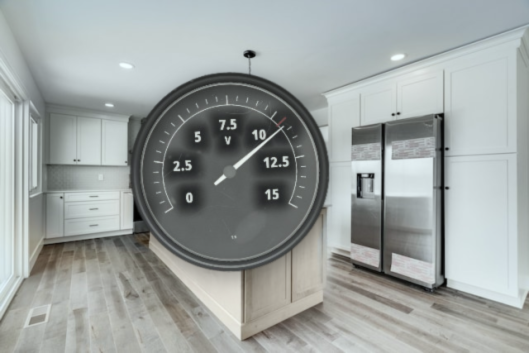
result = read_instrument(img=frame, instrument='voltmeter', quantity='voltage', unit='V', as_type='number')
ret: 10.75 V
